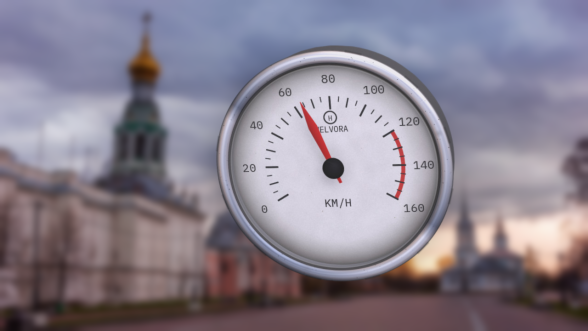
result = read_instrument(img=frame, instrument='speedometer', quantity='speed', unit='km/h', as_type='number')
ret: 65 km/h
